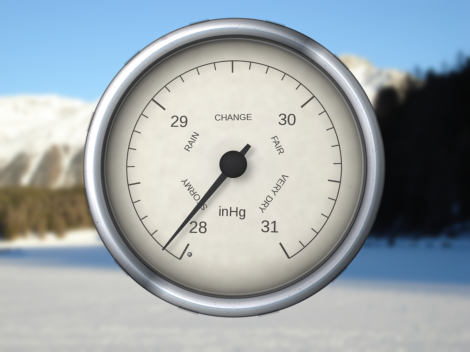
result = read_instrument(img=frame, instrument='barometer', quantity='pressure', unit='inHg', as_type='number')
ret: 28.1 inHg
